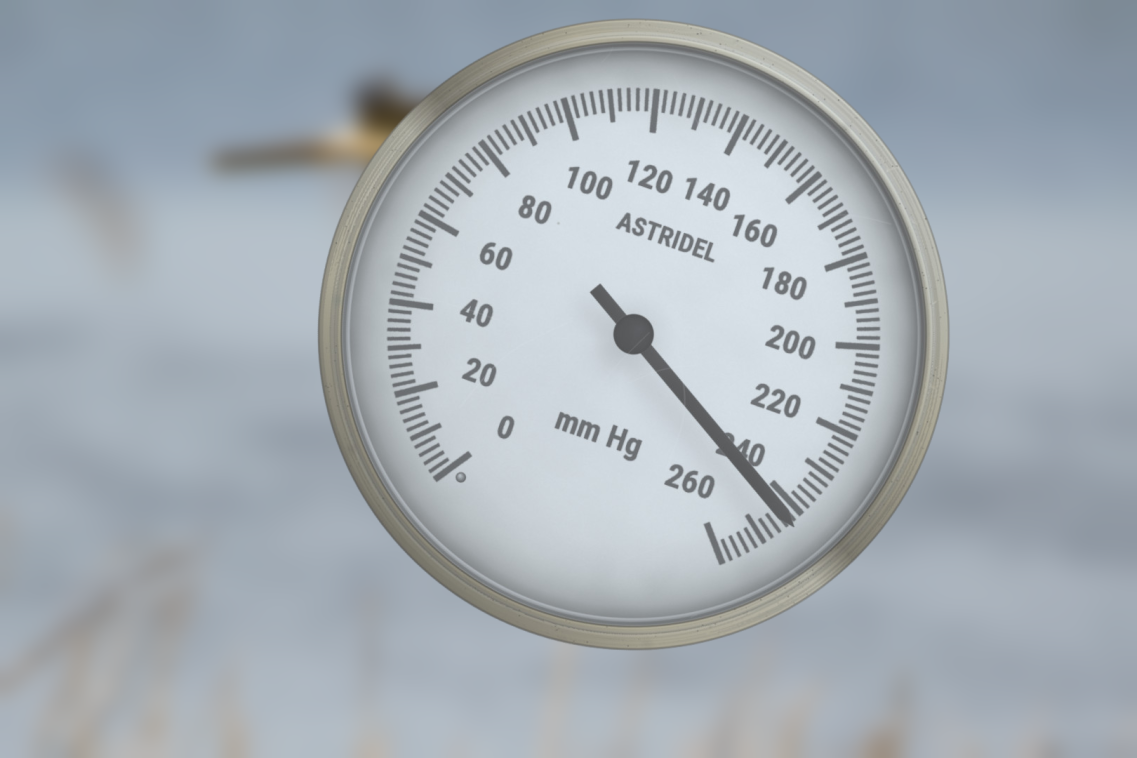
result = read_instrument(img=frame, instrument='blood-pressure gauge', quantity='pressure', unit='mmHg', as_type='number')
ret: 243 mmHg
